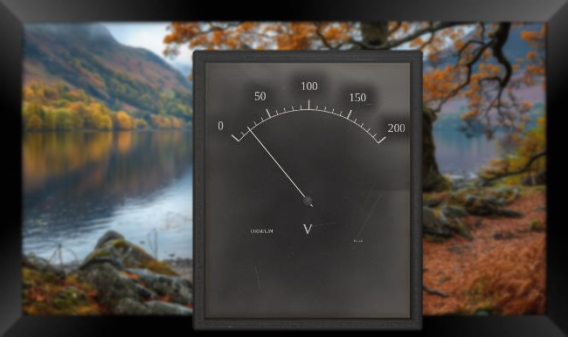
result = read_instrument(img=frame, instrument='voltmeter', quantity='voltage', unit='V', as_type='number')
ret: 20 V
